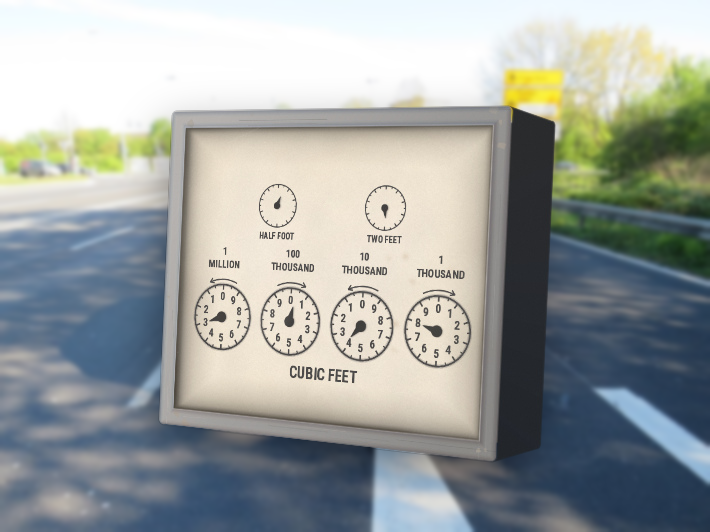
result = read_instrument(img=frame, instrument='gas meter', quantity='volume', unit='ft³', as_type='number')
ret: 303800 ft³
